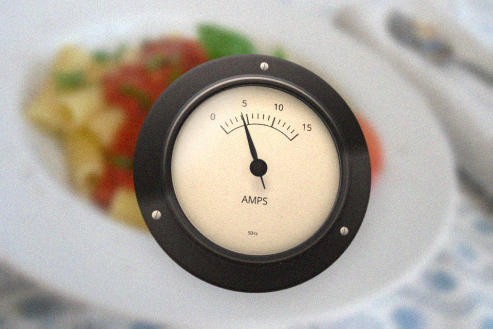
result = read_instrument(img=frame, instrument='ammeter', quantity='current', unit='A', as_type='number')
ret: 4 A
